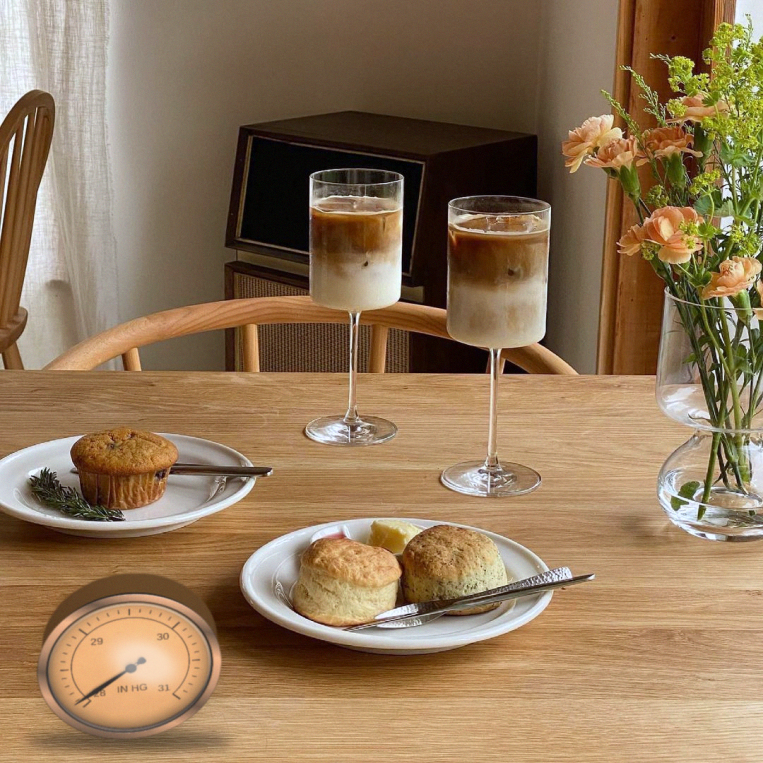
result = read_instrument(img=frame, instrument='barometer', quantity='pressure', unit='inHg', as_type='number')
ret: 28.1 inHg
